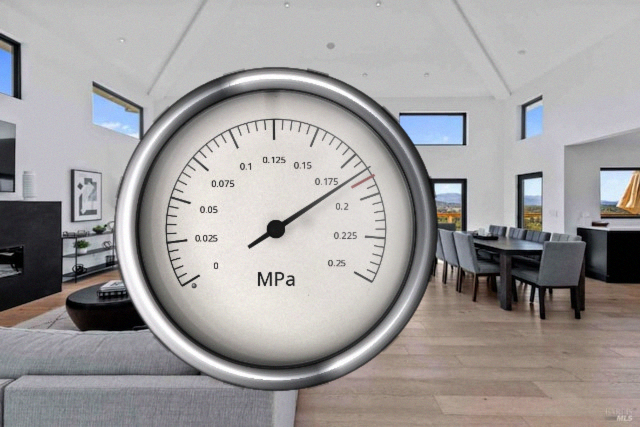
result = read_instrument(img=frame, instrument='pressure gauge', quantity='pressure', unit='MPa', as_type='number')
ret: 0.185 MPa
